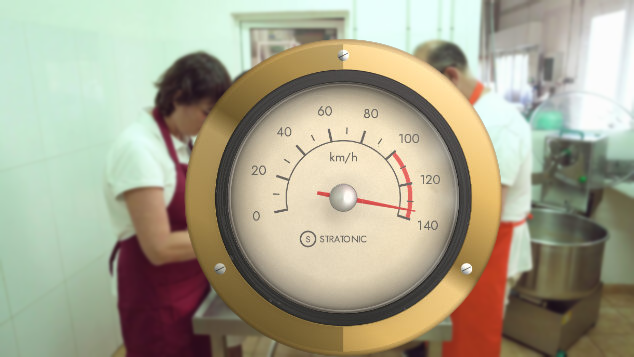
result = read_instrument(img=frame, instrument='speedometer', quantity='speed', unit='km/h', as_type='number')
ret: 135 km/h
